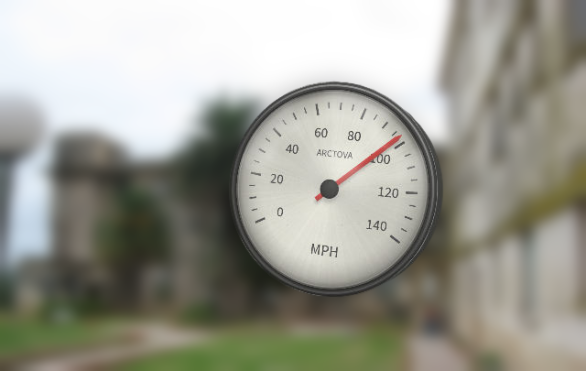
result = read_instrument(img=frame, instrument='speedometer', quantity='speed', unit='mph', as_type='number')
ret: 97.5 mph
